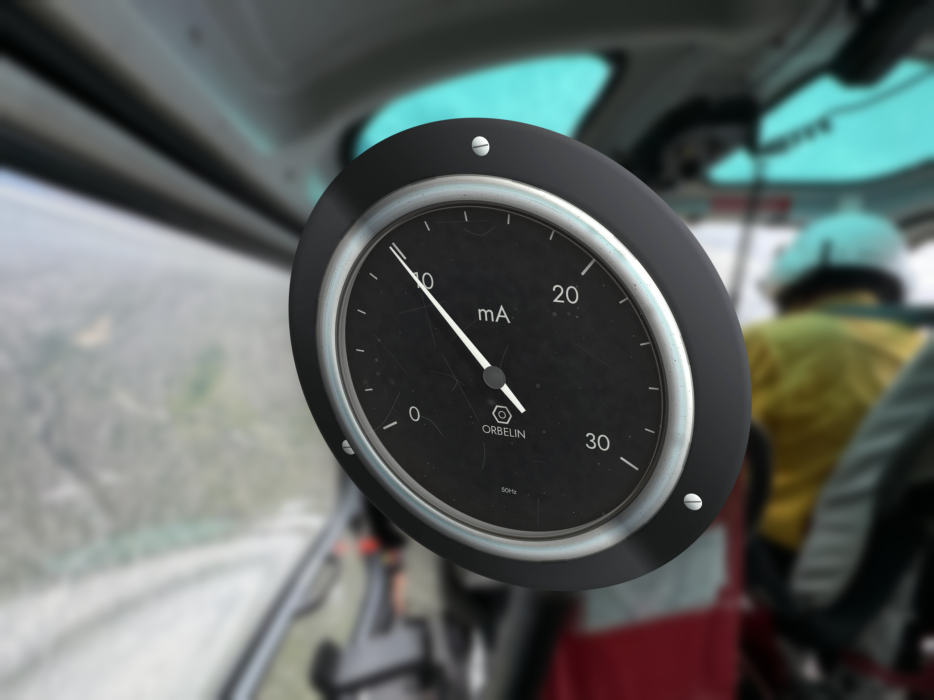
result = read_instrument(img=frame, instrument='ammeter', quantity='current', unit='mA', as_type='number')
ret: 10 mA
